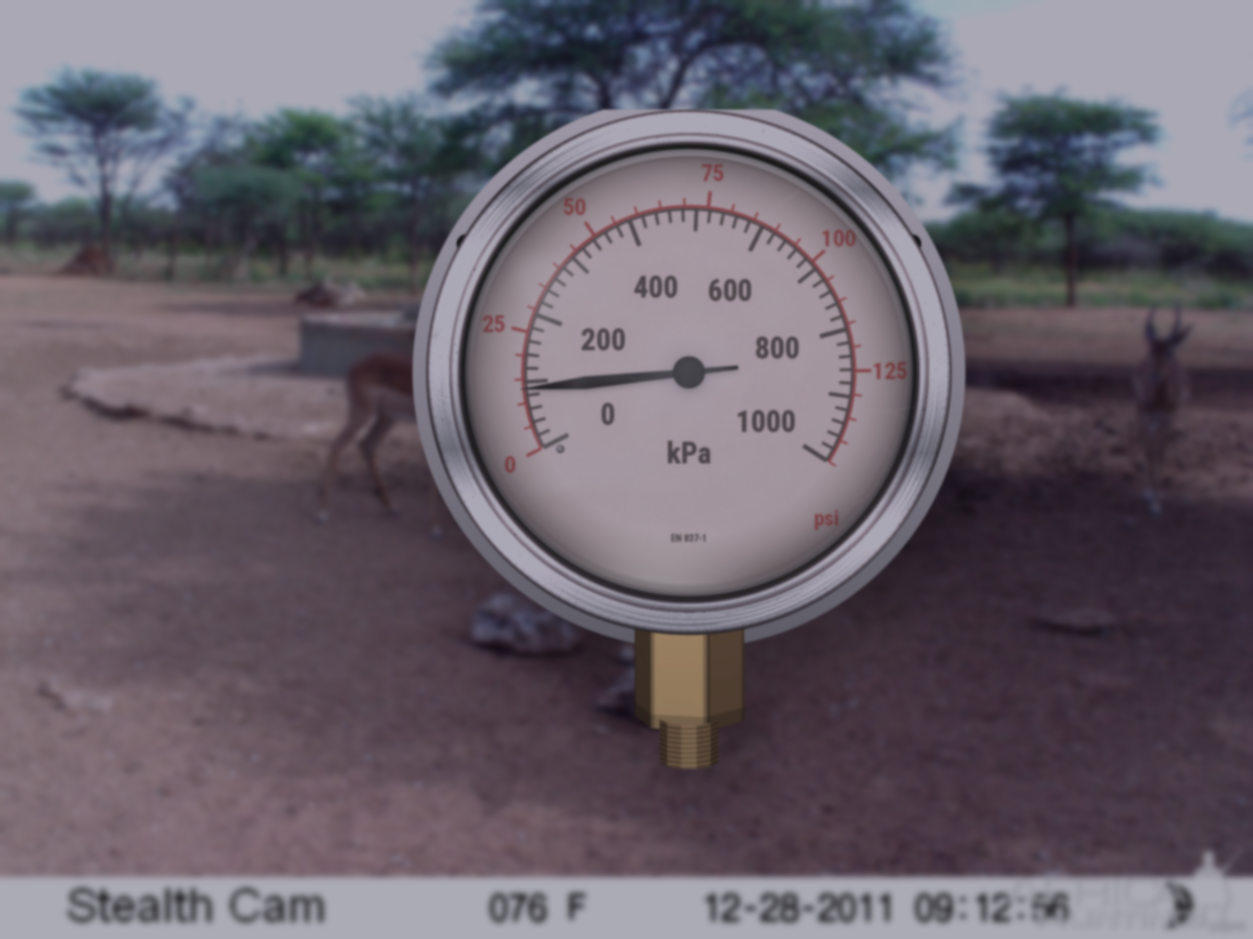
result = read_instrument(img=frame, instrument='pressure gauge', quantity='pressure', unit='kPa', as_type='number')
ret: 90 kPa
